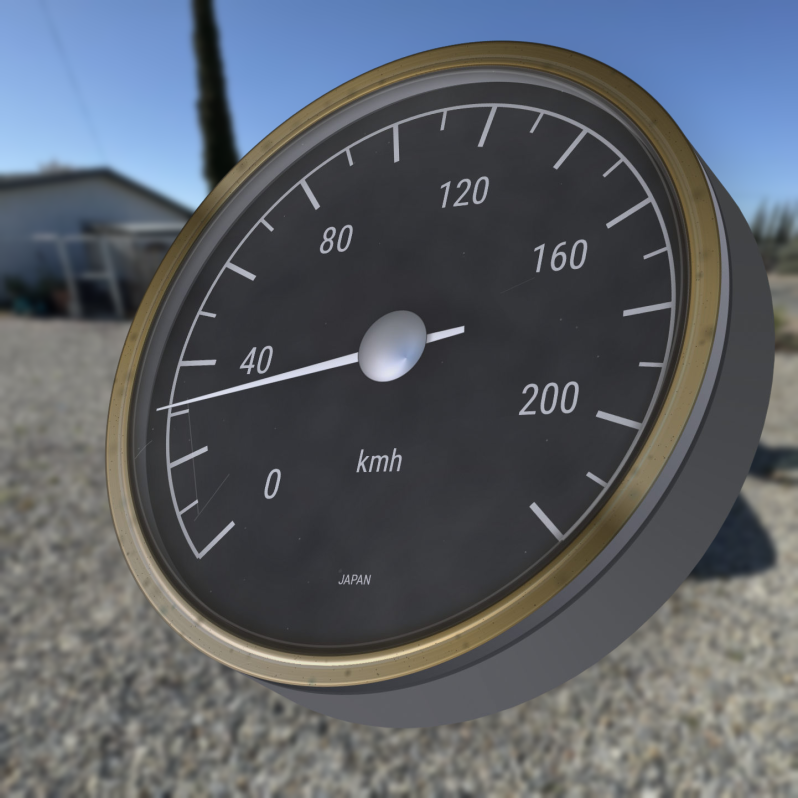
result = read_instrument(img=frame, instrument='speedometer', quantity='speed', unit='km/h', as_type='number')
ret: 30 km/h
